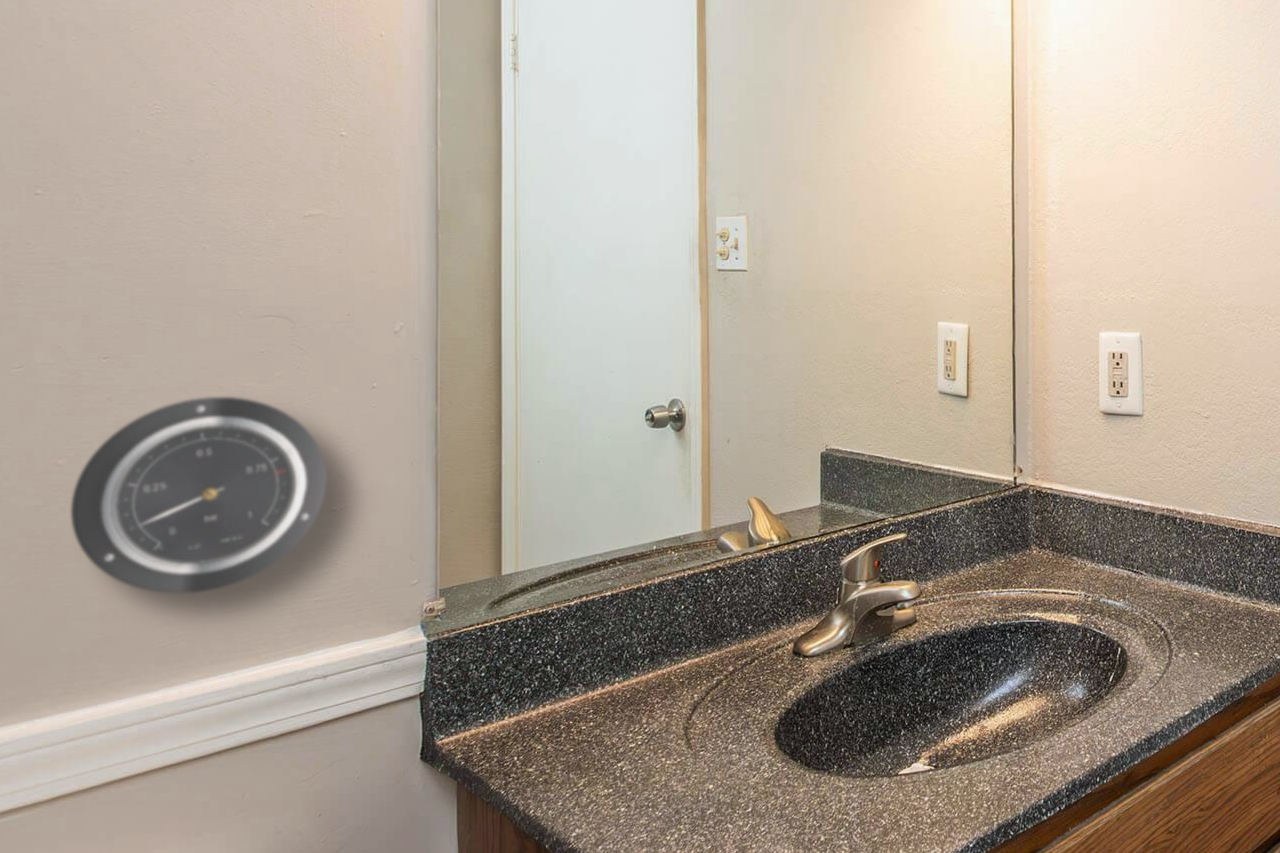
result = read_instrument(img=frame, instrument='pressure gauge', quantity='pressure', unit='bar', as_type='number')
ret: 0.1 bar
